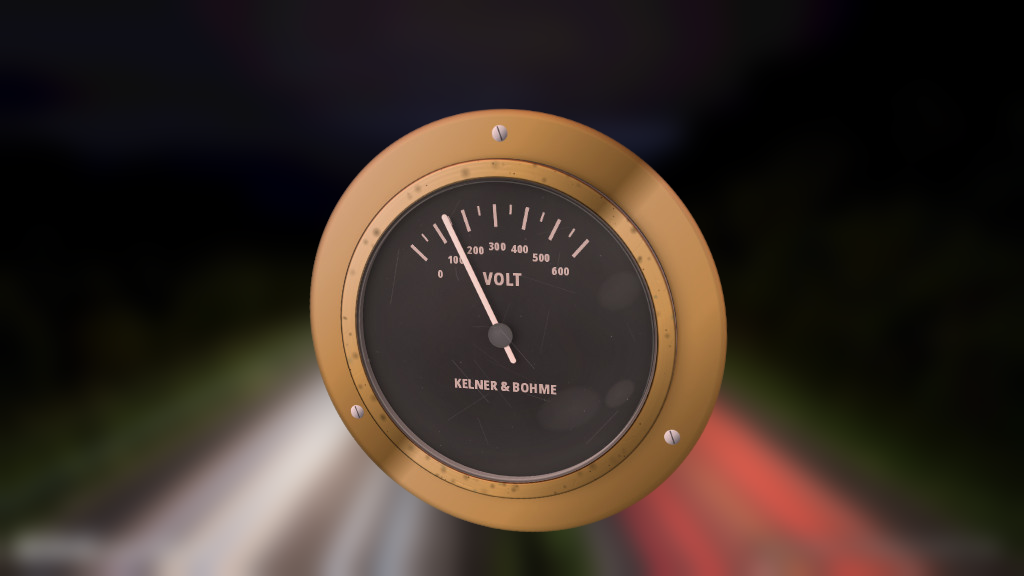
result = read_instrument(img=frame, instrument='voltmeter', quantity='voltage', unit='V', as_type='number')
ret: 150 V
